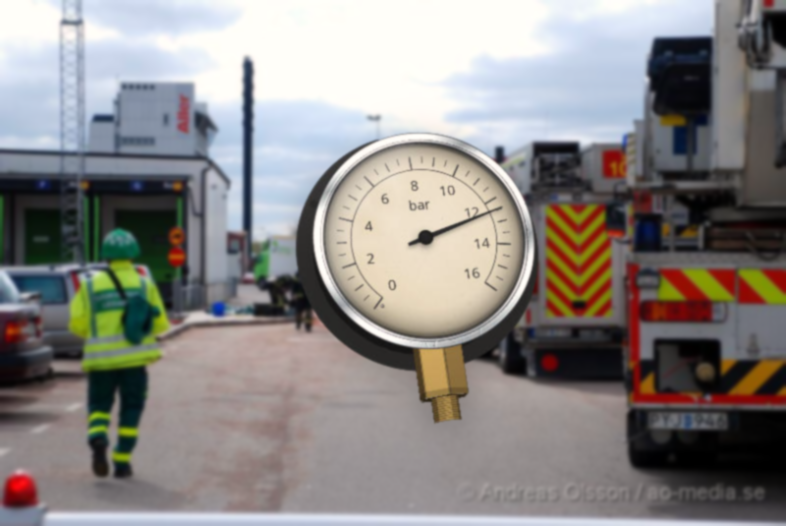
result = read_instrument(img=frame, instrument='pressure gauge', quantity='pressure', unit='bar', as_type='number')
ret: 12.5 bar
